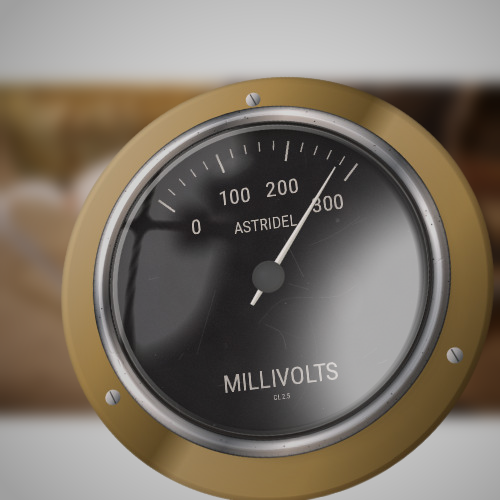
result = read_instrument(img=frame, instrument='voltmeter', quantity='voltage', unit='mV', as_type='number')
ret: 280 mV
